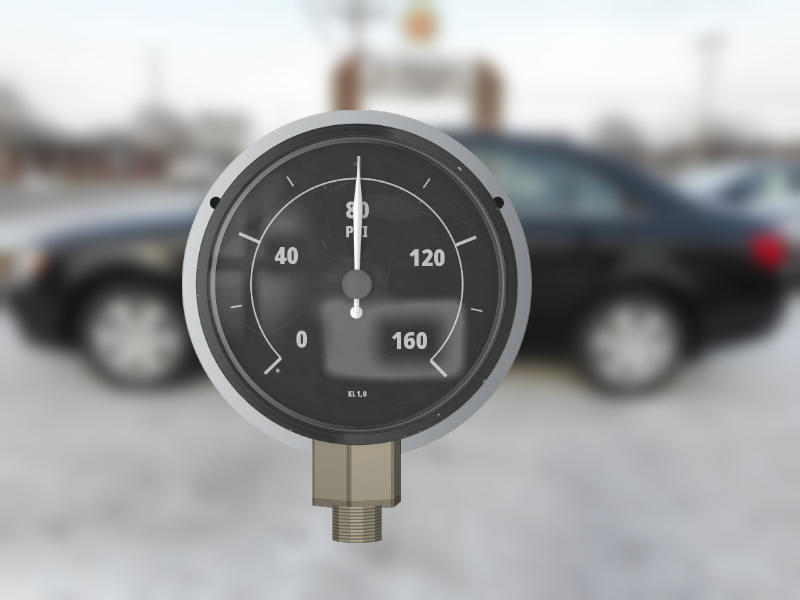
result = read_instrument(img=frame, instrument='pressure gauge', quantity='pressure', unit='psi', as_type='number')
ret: 80 psi
